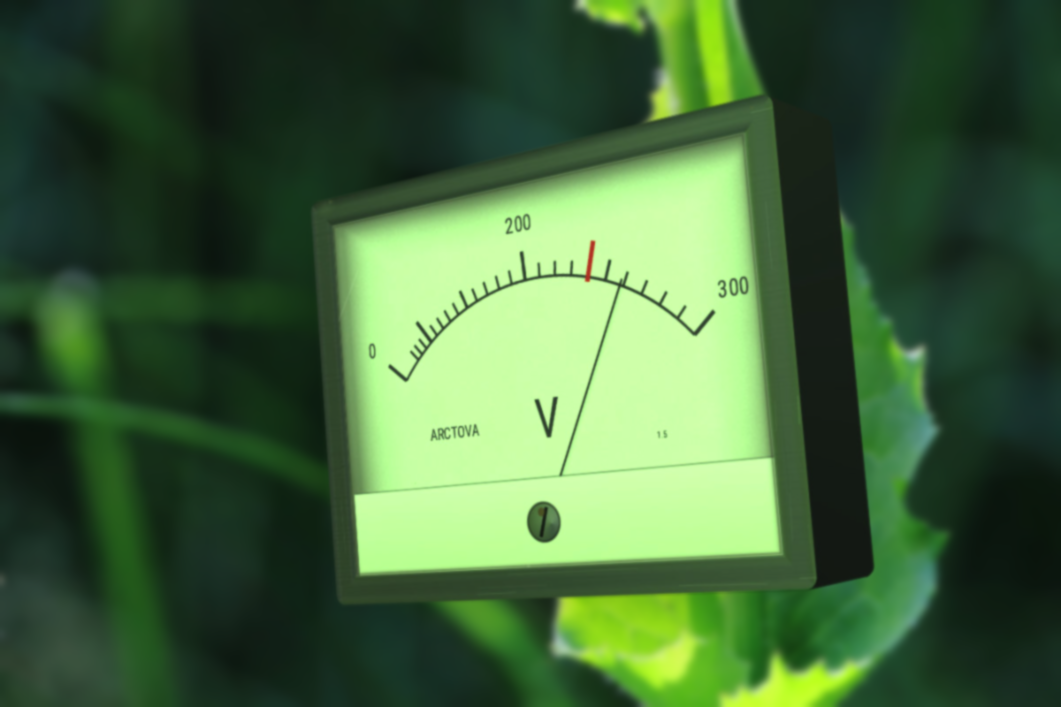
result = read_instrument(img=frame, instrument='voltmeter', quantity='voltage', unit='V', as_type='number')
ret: 260 V
